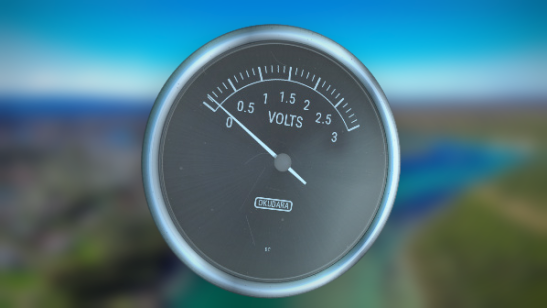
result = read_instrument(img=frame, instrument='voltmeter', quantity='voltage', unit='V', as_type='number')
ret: 0.1 V
